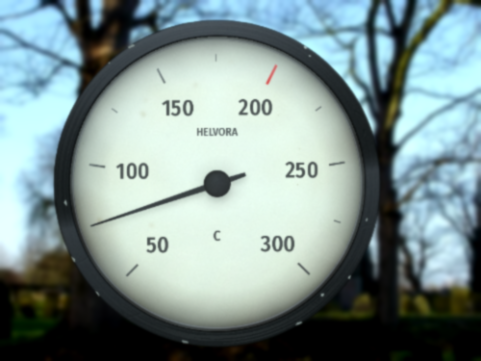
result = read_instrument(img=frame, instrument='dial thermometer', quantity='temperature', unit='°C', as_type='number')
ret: 75 °C
